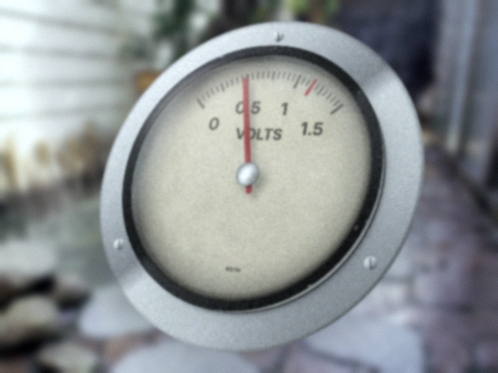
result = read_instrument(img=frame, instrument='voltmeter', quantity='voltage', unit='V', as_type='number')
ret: 0.5 V
